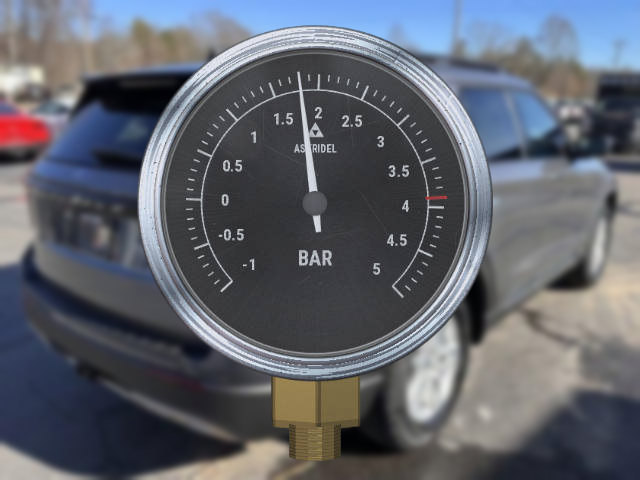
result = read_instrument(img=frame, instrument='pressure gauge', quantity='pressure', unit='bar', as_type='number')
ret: 1.8 bar
